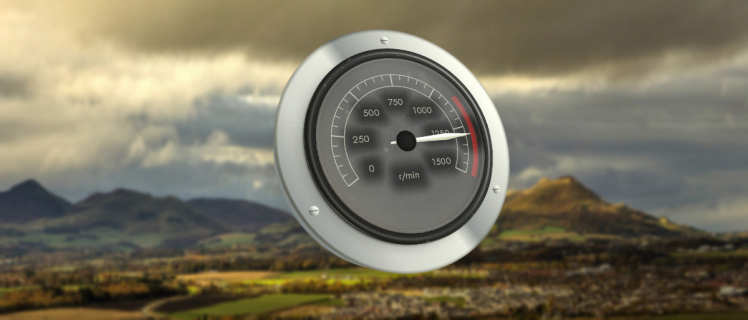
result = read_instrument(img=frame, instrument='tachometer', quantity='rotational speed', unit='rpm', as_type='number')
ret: 1300 rpm
